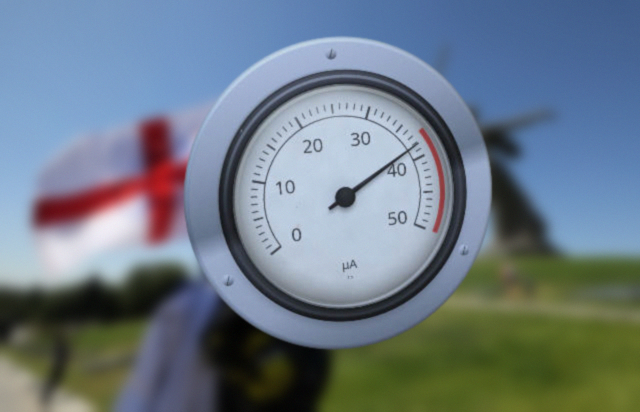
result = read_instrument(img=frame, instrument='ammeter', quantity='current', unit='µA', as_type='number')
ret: 38 µA
